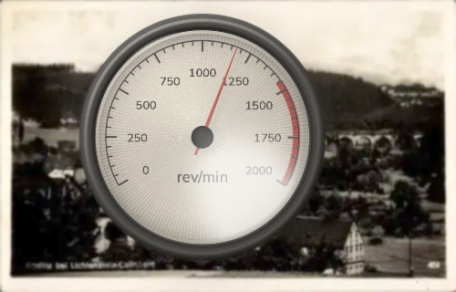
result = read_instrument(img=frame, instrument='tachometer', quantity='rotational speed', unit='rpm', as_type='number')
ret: 1175 rpm
